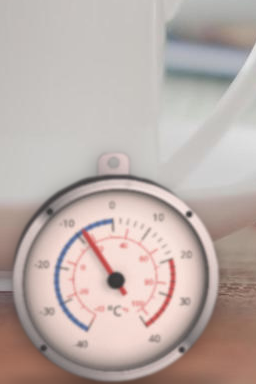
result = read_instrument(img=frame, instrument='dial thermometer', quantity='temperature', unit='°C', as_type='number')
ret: -8 °C
